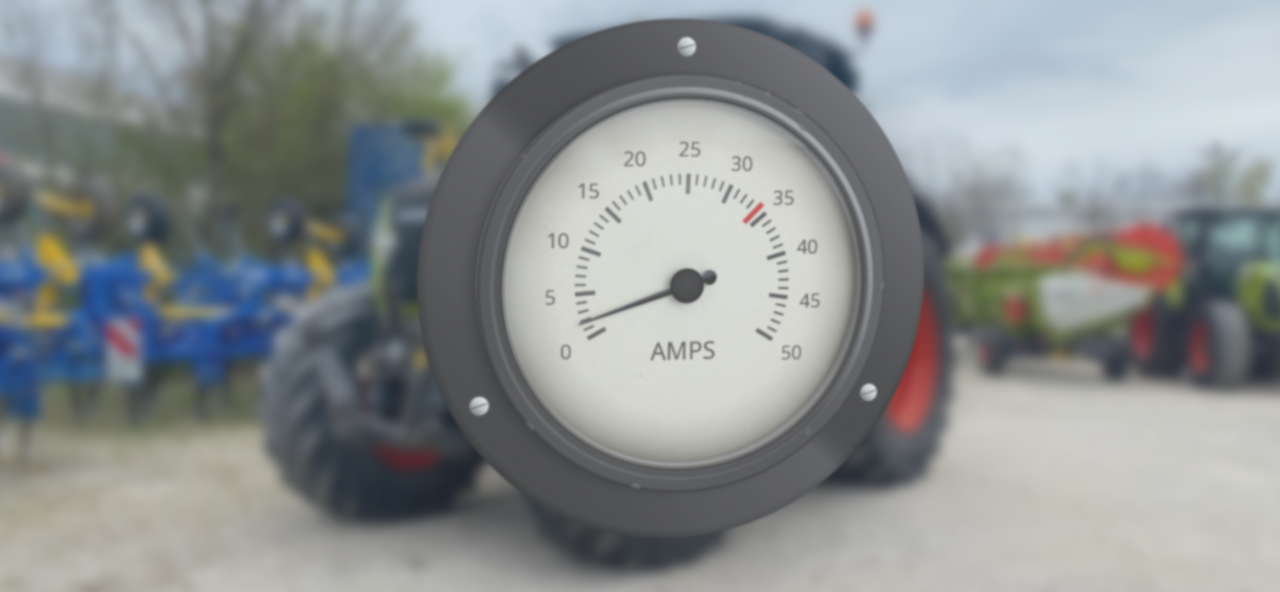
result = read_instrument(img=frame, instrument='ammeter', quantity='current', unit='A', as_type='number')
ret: 2 A
